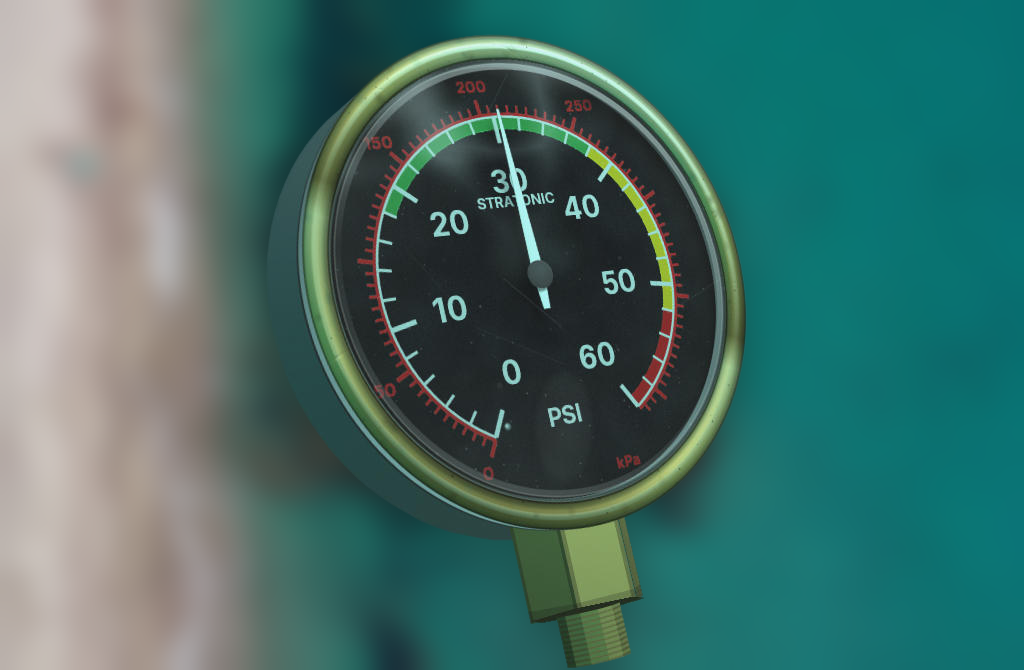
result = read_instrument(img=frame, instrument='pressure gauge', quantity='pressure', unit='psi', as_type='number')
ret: 30 psi
